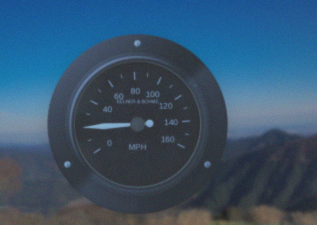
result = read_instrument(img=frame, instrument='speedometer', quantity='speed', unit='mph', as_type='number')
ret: 20 mph
